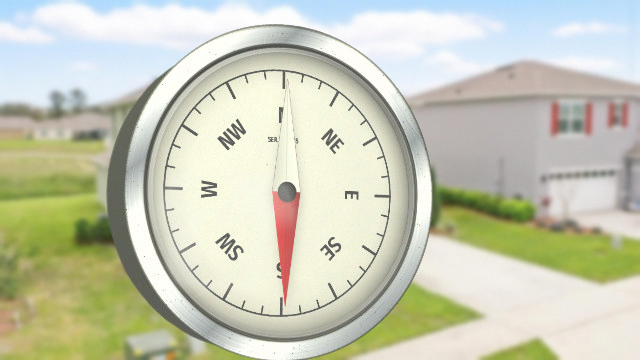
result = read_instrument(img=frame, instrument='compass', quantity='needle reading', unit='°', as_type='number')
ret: 180 °
